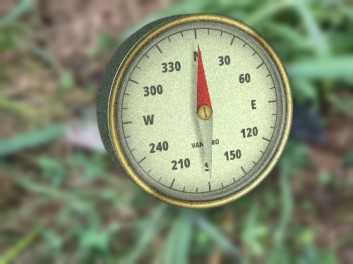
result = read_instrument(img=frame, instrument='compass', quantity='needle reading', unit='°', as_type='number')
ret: 0 °
